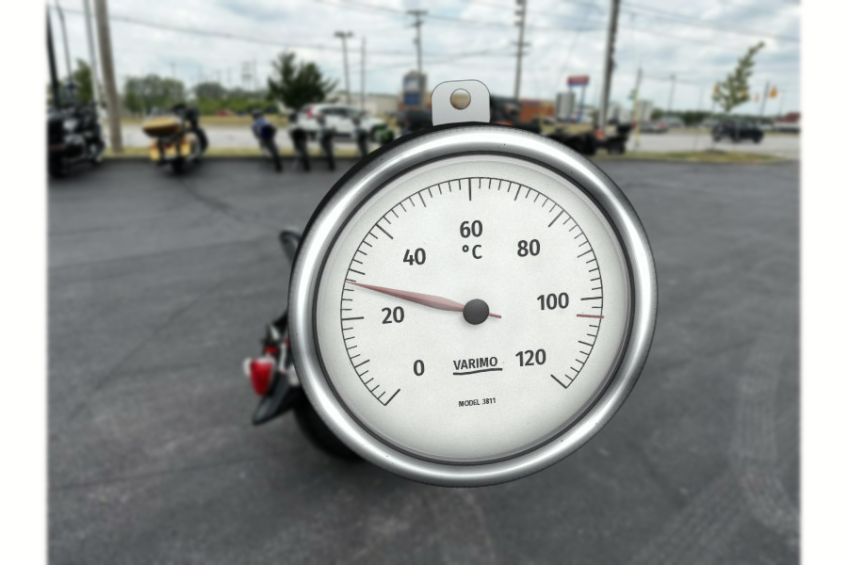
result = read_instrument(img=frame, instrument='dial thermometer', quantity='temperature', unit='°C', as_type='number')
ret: 28 °C
